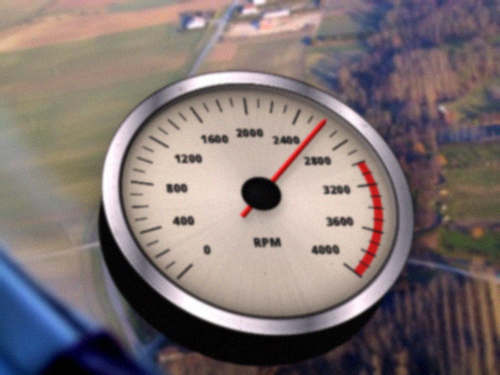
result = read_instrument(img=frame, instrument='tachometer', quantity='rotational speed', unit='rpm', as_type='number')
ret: 2600 rpm
